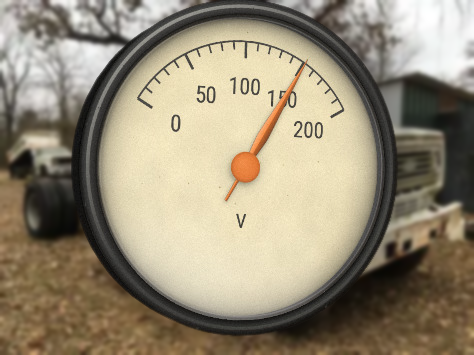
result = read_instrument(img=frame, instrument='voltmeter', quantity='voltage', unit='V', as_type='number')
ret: 150 V
